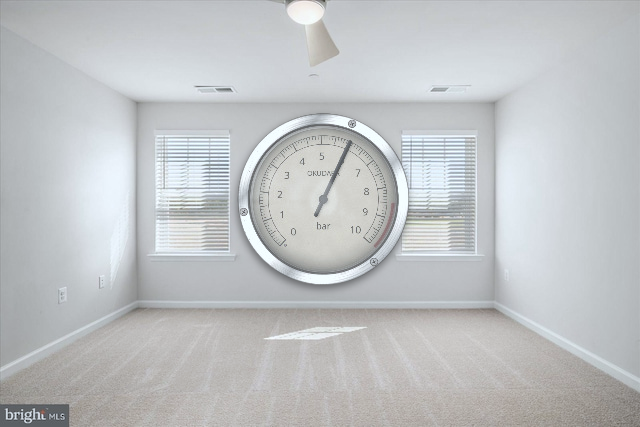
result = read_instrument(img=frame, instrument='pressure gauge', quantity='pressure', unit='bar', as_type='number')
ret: 6 bar
